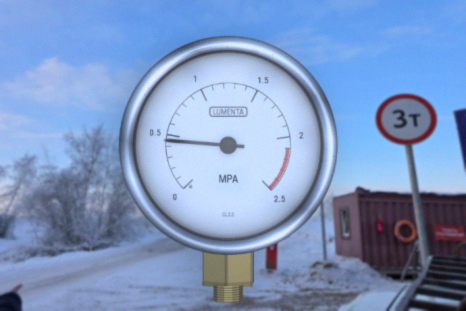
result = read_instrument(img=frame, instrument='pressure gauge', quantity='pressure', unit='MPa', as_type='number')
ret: 0.45 MPa
